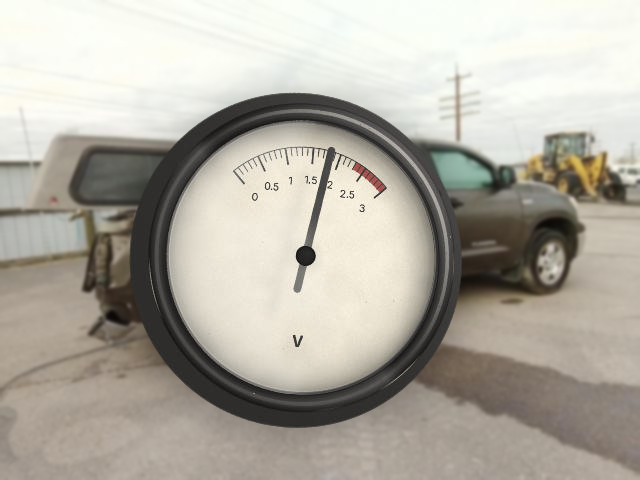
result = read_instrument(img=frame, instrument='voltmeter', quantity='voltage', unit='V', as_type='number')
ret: 1.8 V
